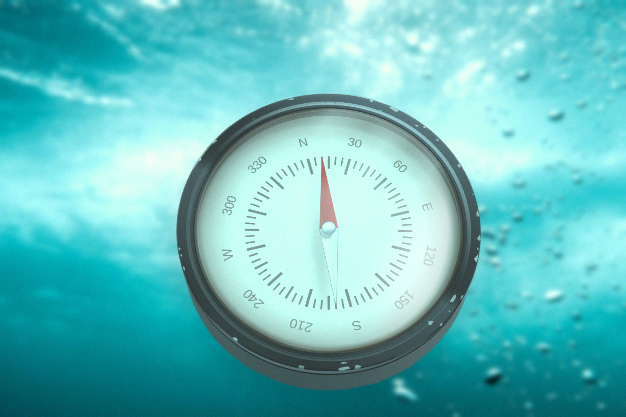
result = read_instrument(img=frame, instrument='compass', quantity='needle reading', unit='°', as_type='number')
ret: 10 °
